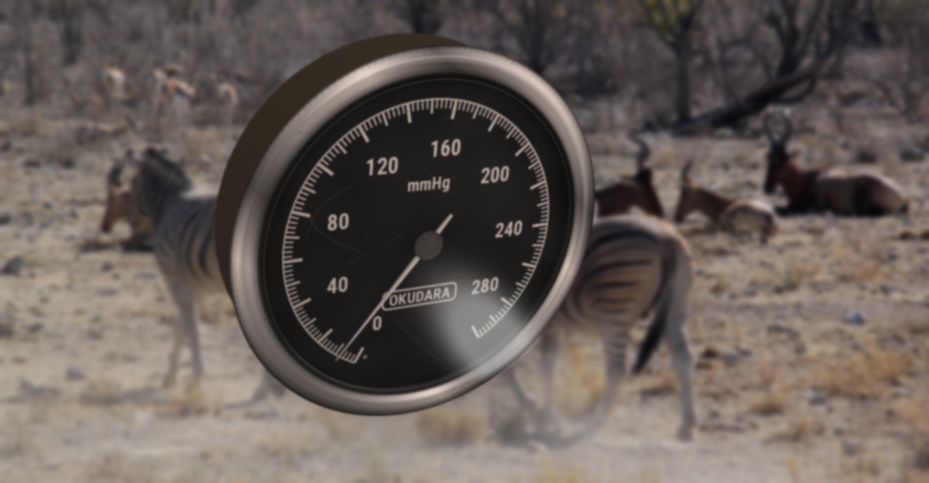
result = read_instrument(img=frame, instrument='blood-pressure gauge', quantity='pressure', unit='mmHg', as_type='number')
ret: 10 mmHg
